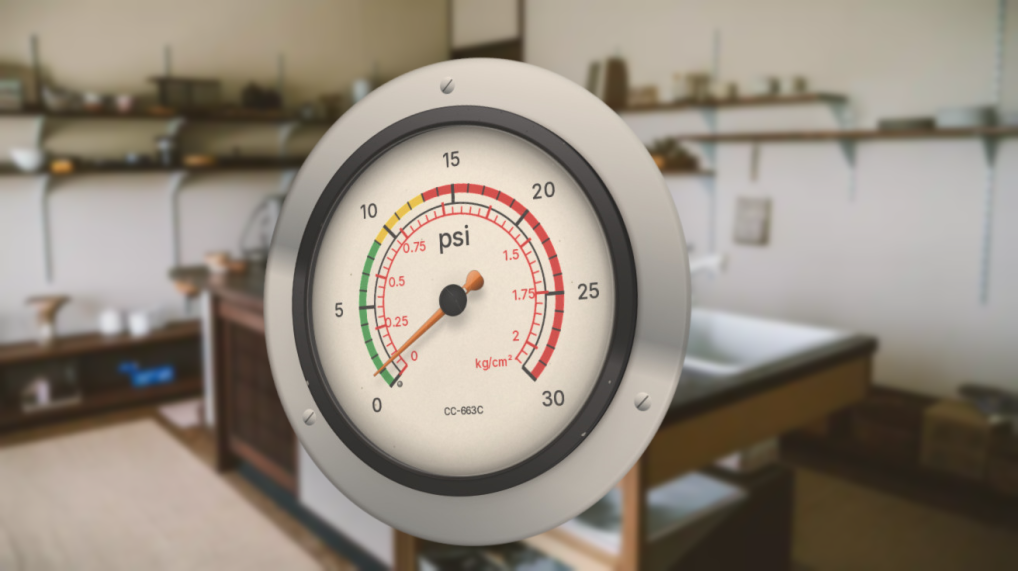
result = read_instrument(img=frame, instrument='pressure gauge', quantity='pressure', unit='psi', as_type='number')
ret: 1 psi
